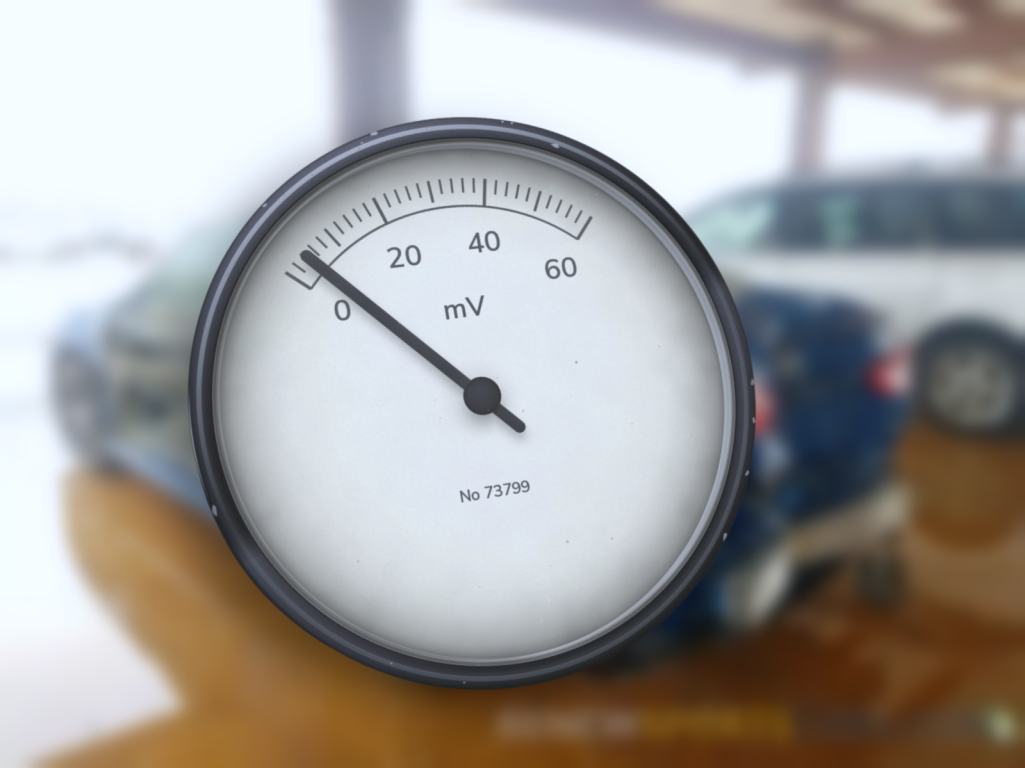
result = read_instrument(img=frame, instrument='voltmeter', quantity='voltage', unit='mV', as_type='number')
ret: 4 mV
